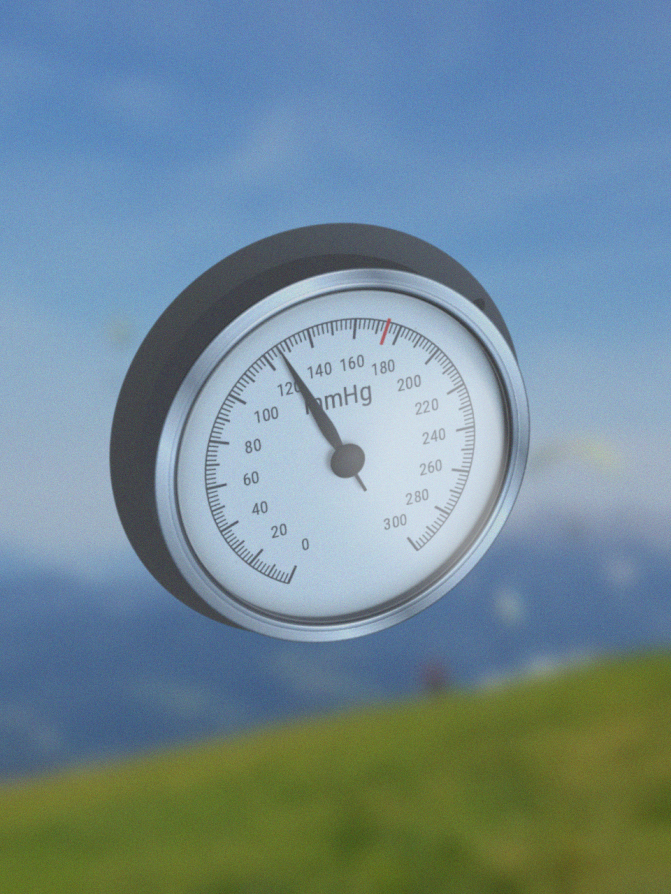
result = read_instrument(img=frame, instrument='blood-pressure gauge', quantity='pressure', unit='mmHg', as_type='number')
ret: 126 mmHg
